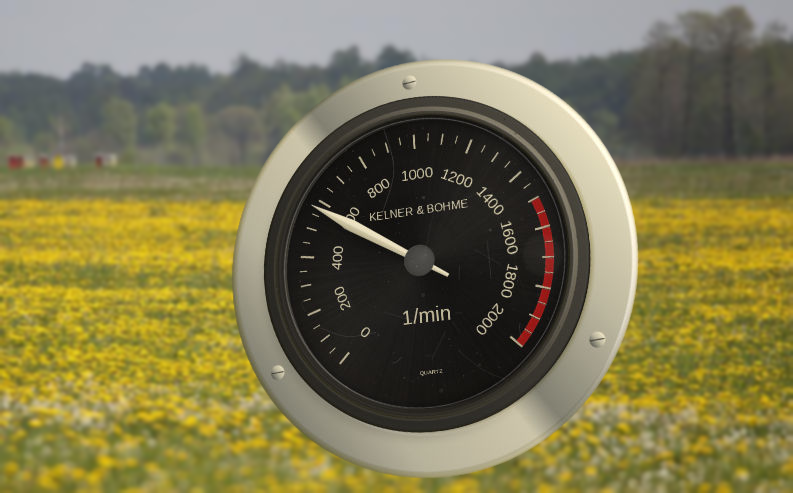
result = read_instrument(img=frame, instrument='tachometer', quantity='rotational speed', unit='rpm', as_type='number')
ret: 575 rpm
